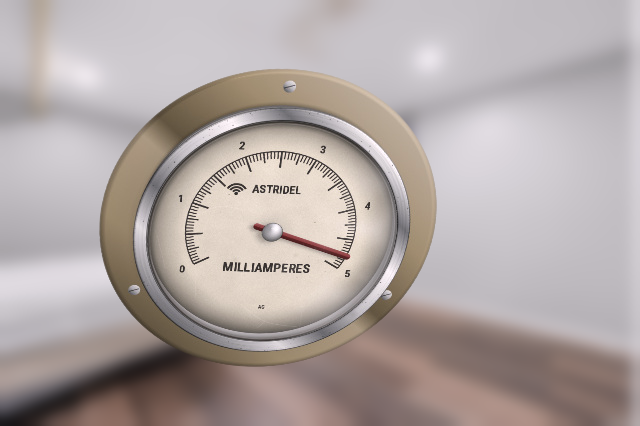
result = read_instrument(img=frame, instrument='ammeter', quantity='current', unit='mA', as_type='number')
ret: 4.75 mA
